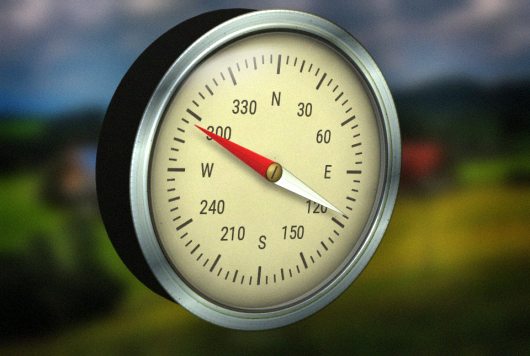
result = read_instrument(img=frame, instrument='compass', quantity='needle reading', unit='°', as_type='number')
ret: 295 °
